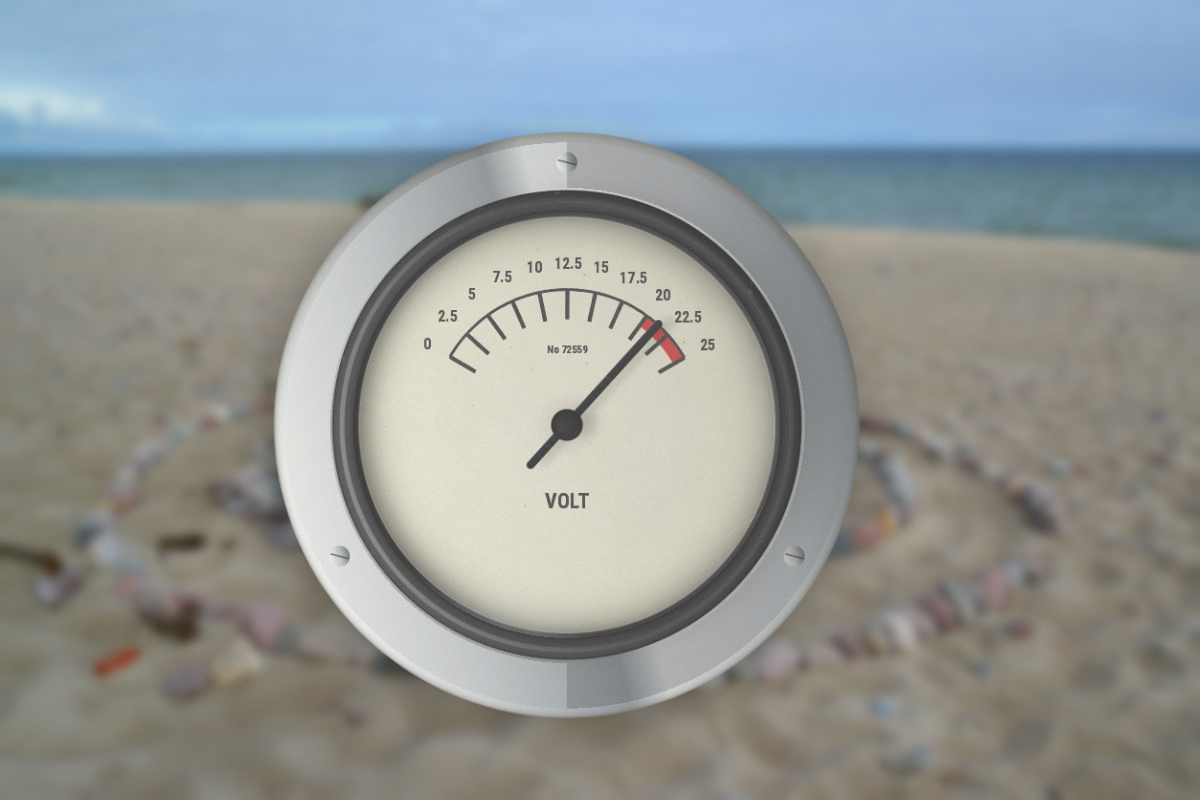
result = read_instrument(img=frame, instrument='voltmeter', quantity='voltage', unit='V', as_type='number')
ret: 21.25 V
